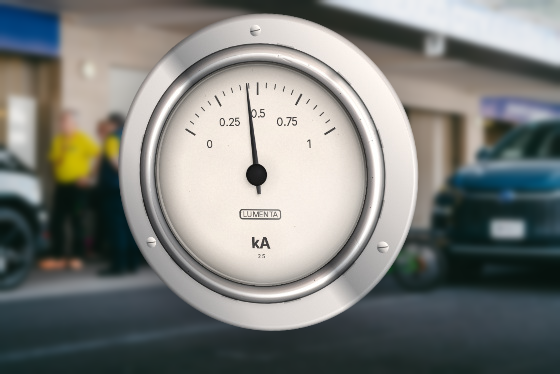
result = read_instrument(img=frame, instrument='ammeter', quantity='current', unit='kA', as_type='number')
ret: 0.45 kA
